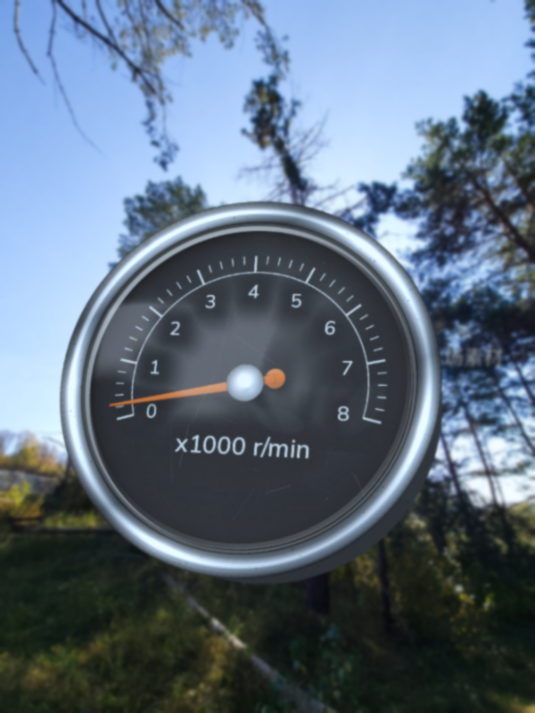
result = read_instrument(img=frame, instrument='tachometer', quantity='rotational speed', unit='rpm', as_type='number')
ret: 200 rpm
